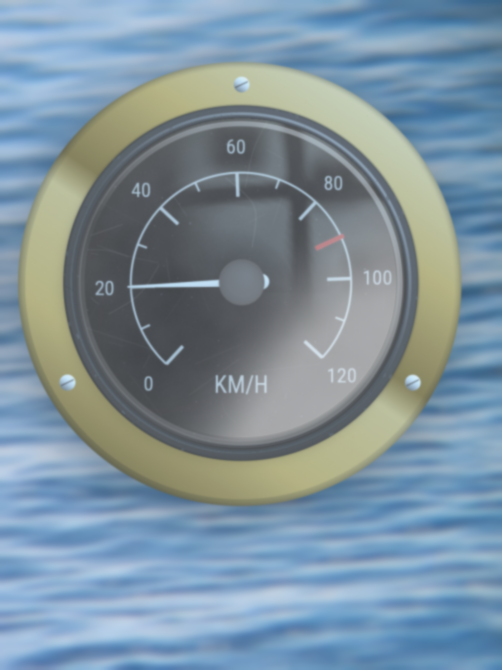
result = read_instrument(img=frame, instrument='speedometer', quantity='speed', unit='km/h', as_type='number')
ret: 20 km/h
